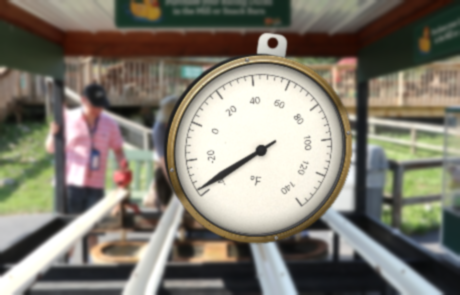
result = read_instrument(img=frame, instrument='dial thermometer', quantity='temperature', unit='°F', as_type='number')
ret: -36 °F
